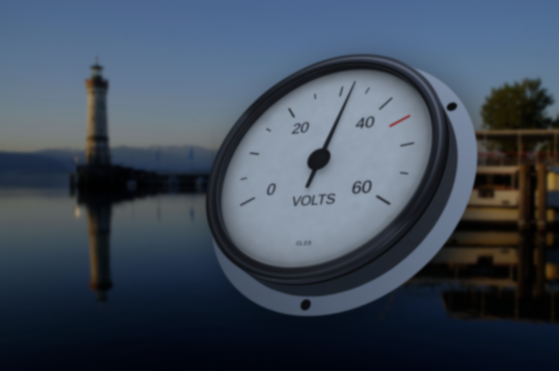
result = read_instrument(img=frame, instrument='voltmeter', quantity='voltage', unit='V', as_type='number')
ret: 32.5 V
